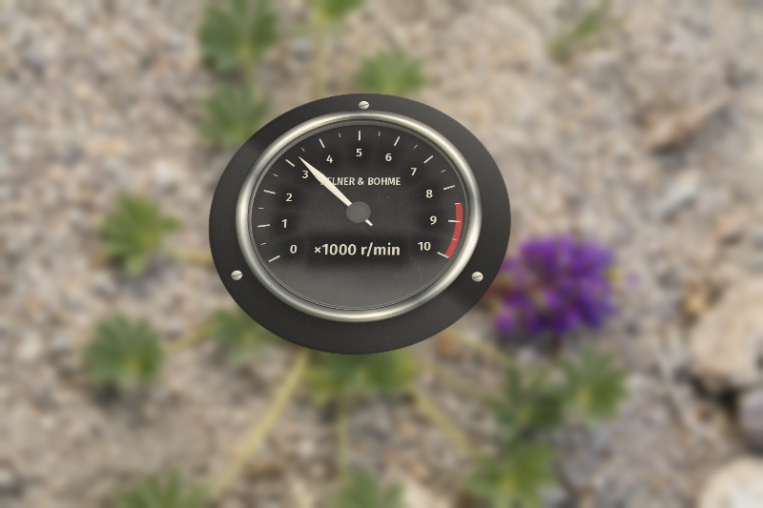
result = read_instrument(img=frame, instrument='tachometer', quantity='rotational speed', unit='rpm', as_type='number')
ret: 3250 rpm
